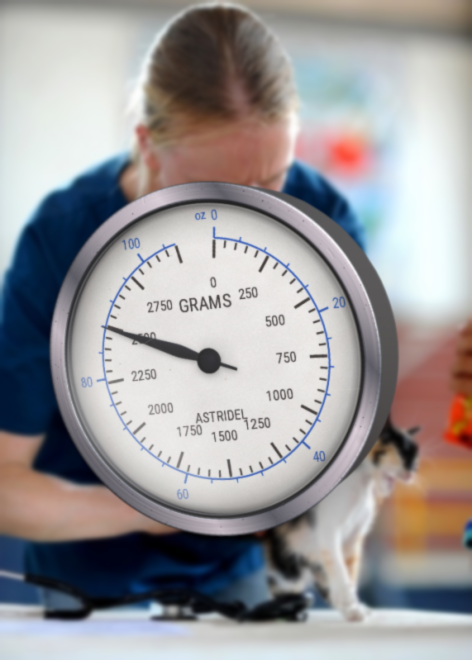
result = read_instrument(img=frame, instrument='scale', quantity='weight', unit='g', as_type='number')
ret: 2500 g
